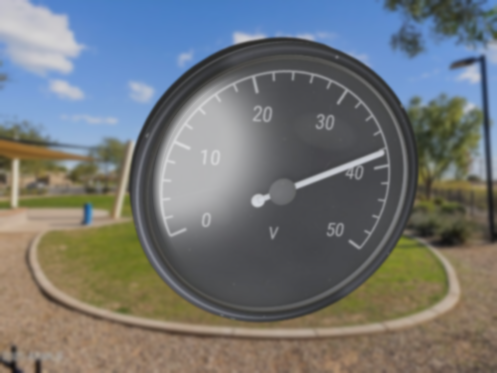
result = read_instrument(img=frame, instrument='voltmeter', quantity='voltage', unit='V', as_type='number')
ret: 38 V
